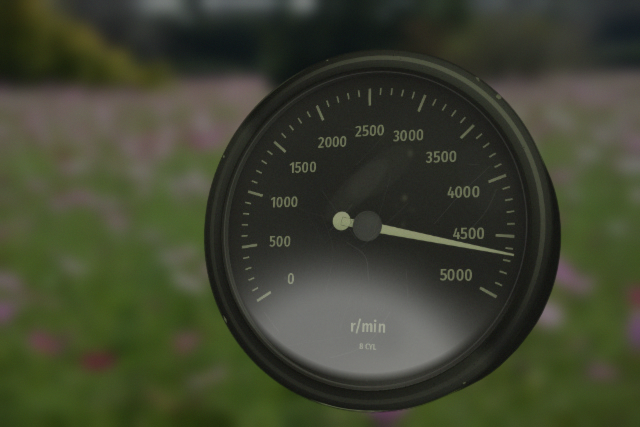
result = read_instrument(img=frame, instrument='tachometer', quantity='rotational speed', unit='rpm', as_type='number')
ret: 4650 rpm
